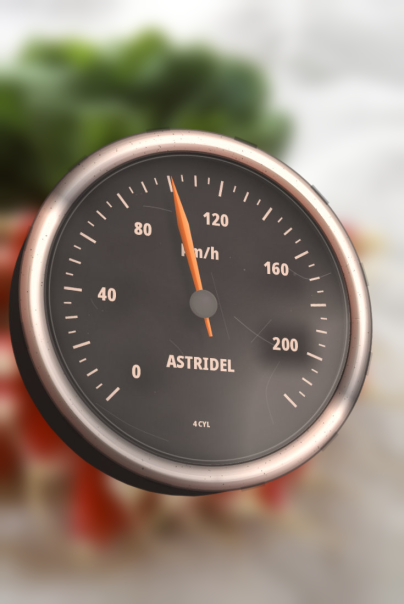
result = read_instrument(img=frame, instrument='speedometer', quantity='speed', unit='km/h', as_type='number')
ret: 100 km/h
